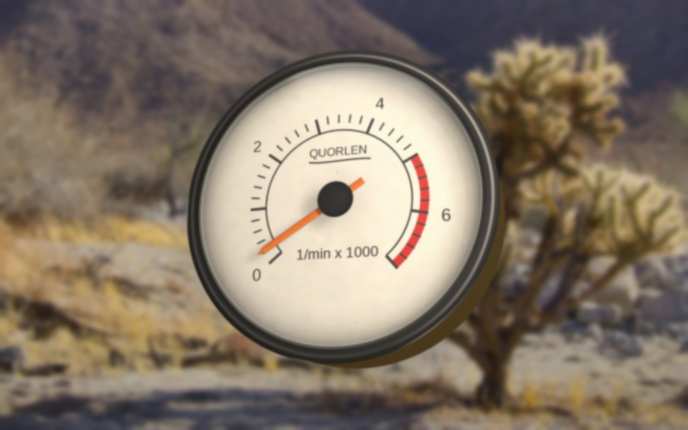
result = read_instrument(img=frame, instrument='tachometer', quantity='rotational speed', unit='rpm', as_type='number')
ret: 200 rpm
